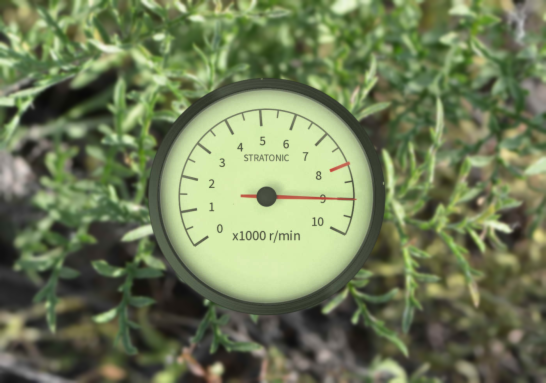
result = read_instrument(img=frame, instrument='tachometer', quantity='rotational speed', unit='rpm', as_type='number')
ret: 9000 rpm
